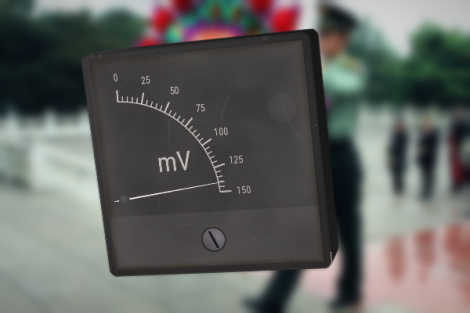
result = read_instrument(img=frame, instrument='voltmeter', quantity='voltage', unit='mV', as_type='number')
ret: 140 mV
